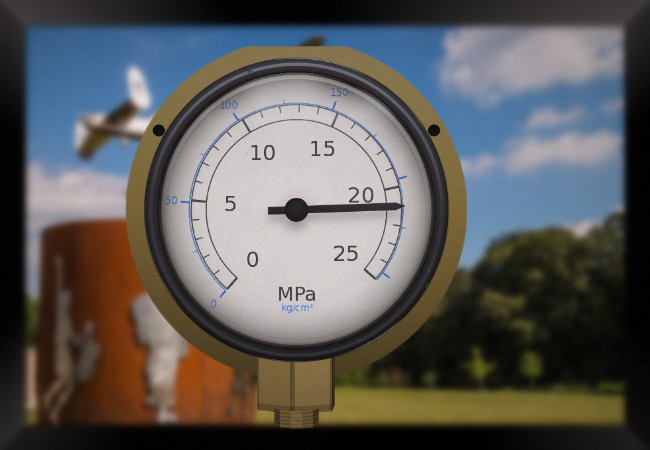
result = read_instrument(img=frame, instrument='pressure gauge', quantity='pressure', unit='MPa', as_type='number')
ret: 21 MPa
